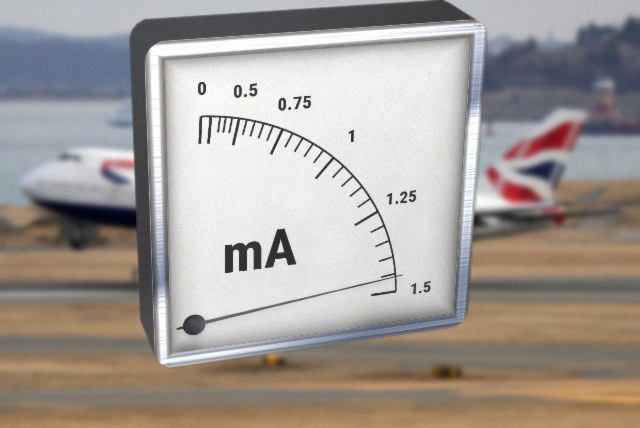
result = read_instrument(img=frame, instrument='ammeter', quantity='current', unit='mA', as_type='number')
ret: 1.45 mA
